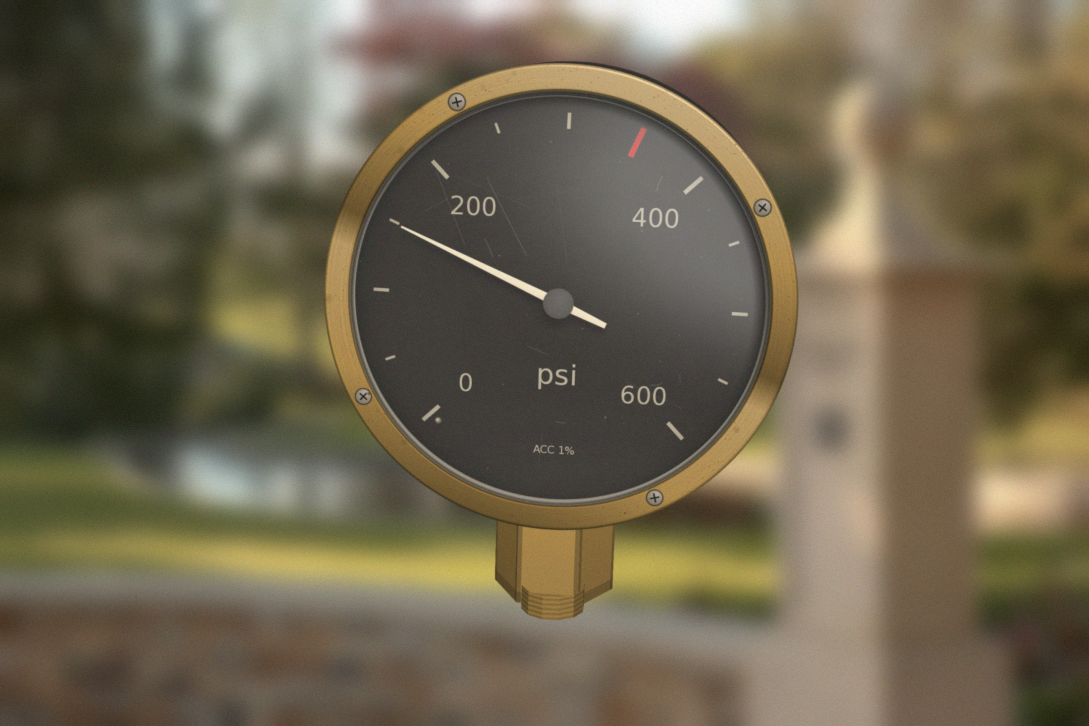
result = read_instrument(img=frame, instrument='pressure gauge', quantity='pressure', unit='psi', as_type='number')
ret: 150 psi
